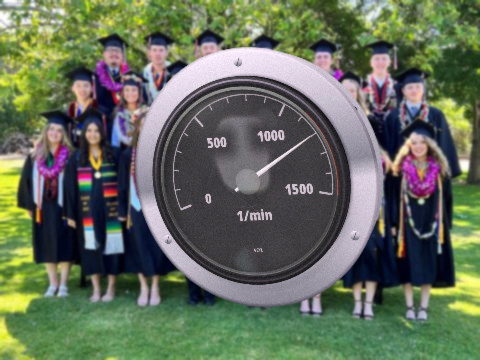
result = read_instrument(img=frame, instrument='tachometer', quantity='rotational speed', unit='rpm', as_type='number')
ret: 1200 rpm
